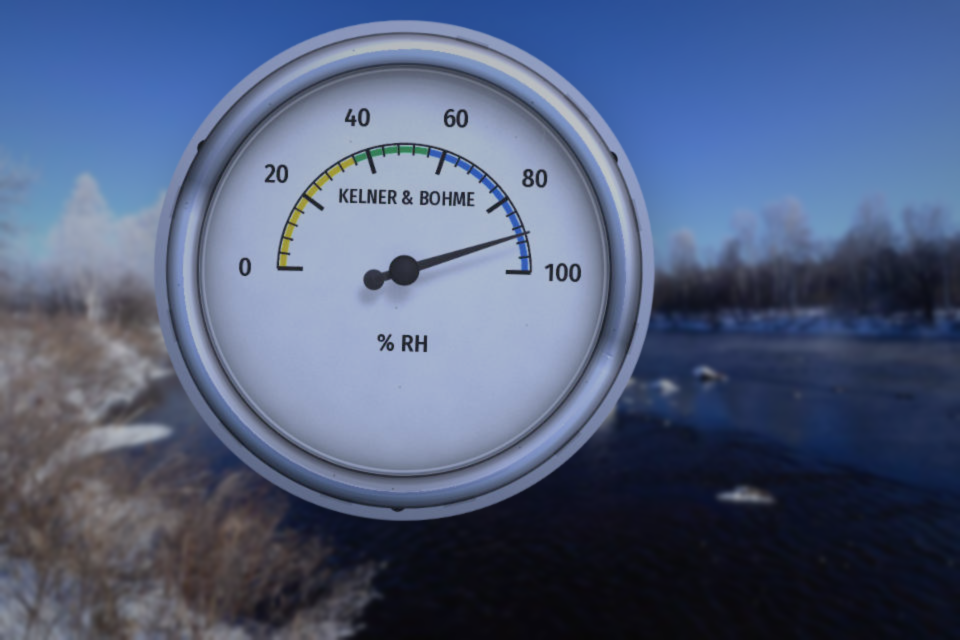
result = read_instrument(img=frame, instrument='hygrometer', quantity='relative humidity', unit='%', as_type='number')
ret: 90 %
